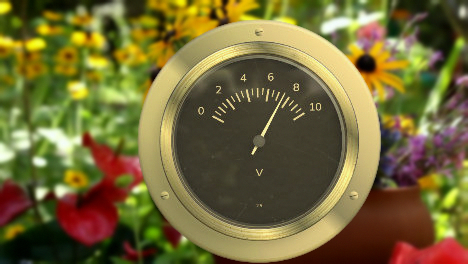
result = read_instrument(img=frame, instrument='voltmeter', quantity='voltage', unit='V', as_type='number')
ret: 7.5 V
